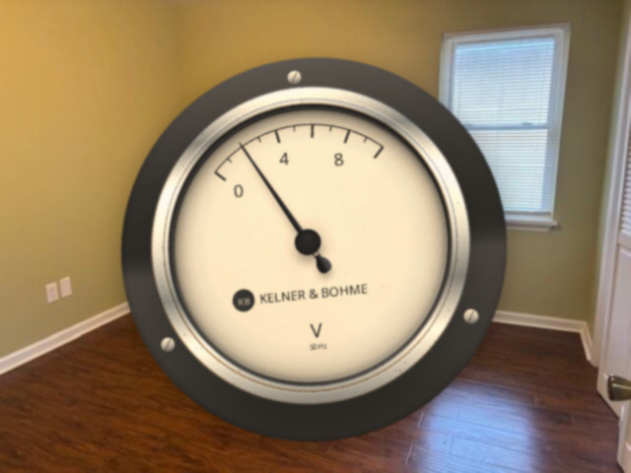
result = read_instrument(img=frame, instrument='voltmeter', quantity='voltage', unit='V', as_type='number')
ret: 2 V
